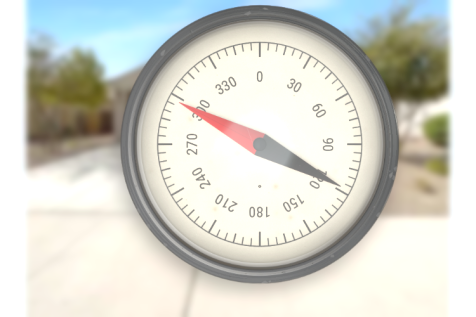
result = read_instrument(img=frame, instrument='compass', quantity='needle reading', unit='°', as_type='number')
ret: 297.5 °
